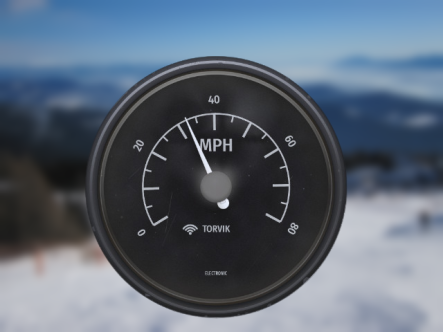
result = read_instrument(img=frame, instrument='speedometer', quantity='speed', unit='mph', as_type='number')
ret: 32.5 mph
